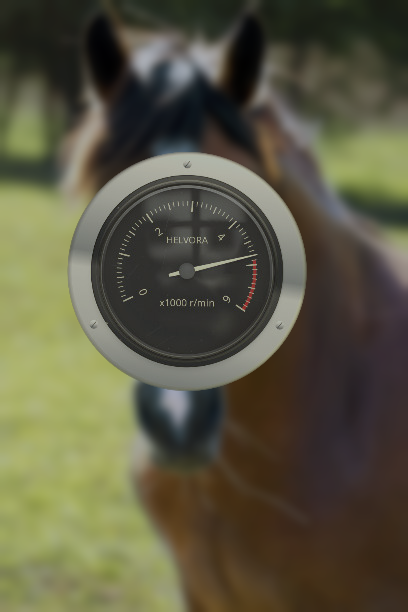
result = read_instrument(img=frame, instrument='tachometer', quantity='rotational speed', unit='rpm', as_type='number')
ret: 4800 rpm
